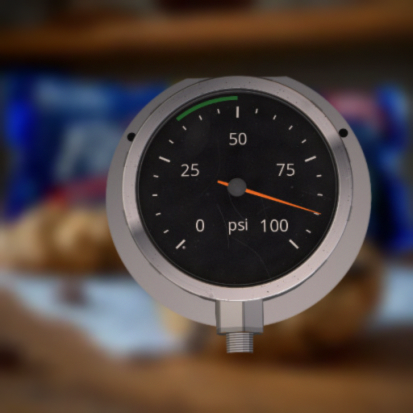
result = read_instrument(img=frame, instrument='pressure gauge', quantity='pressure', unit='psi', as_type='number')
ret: 90 psi
